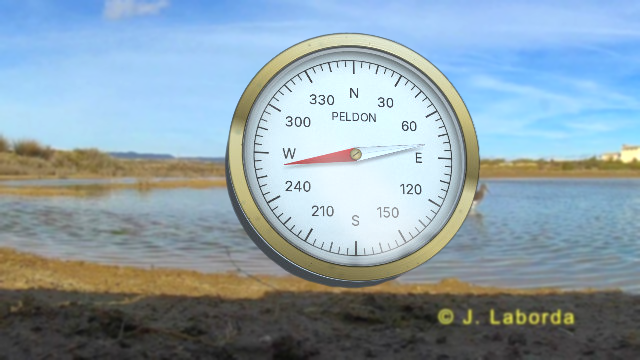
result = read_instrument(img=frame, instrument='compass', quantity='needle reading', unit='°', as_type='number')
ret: 260 °
